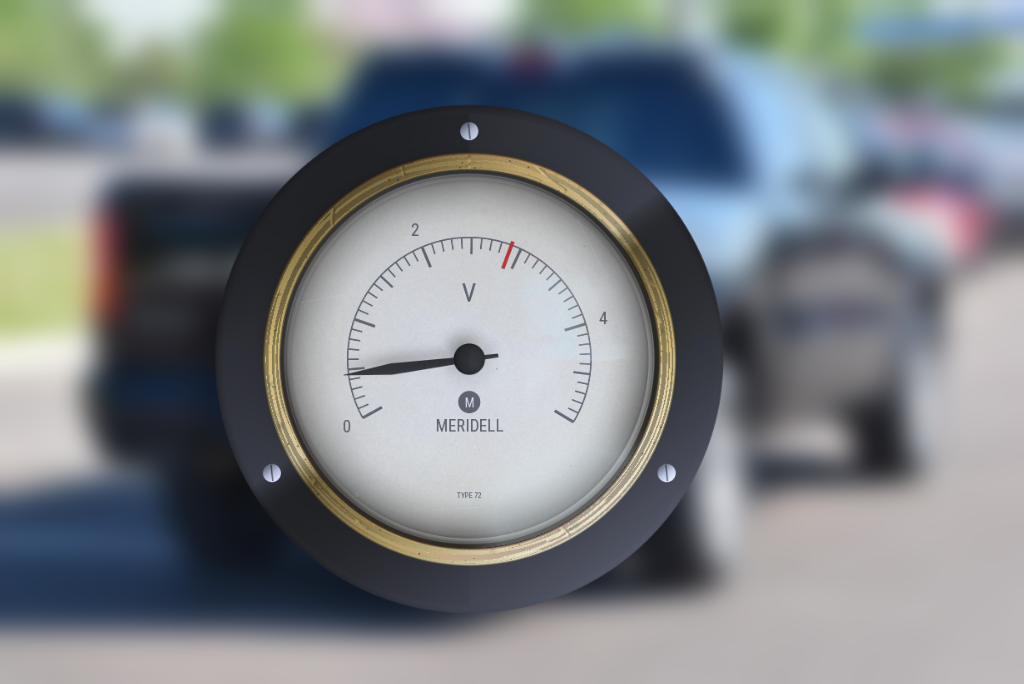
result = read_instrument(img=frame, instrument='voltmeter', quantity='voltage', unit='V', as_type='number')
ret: 0.45 V
